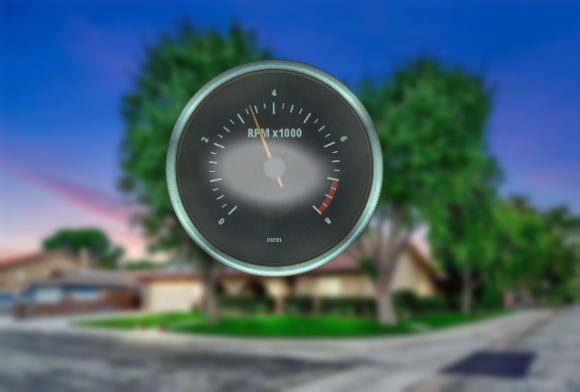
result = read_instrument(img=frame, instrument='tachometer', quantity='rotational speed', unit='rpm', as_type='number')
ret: 3375 rpm
